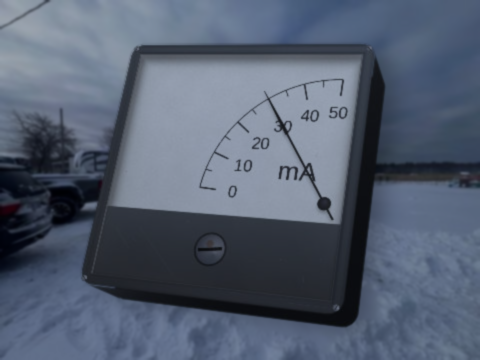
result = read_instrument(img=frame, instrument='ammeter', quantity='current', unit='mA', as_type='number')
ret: 30 mA
